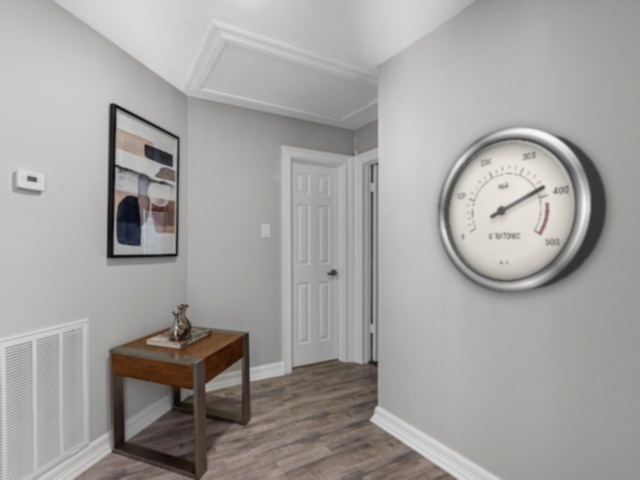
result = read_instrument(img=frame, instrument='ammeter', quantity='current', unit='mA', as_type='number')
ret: 380 mA
